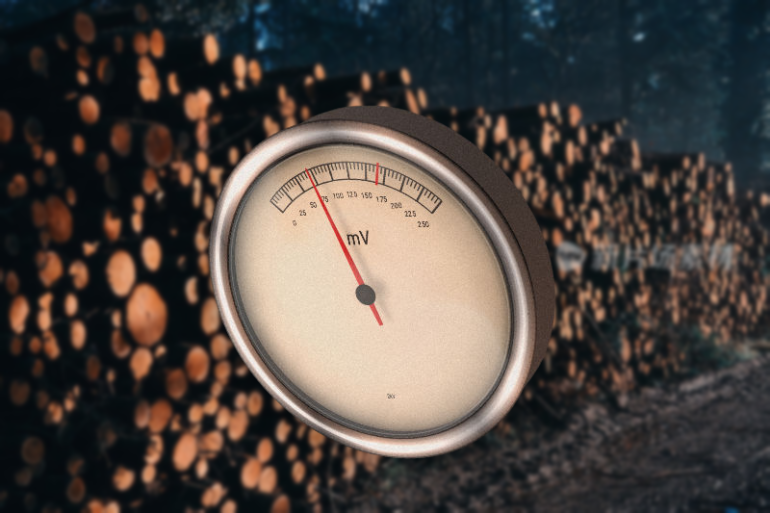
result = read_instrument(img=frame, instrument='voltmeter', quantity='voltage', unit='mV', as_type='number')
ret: 75 mV
